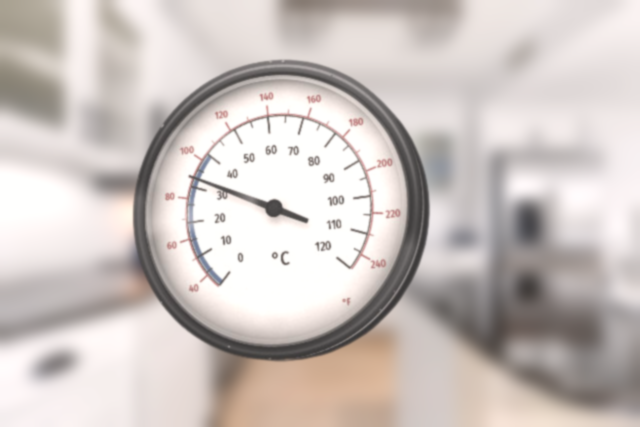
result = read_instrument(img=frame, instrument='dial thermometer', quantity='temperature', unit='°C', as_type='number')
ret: 32.5 °C
